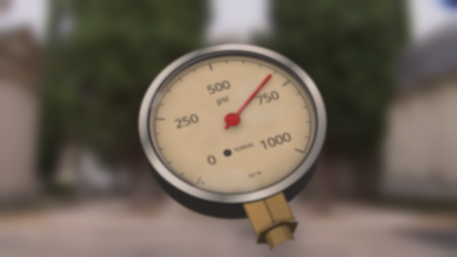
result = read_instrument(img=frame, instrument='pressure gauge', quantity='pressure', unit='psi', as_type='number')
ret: 700 psi
